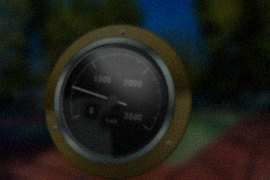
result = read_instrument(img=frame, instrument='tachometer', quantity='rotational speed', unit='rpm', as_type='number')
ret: 500 rpm
